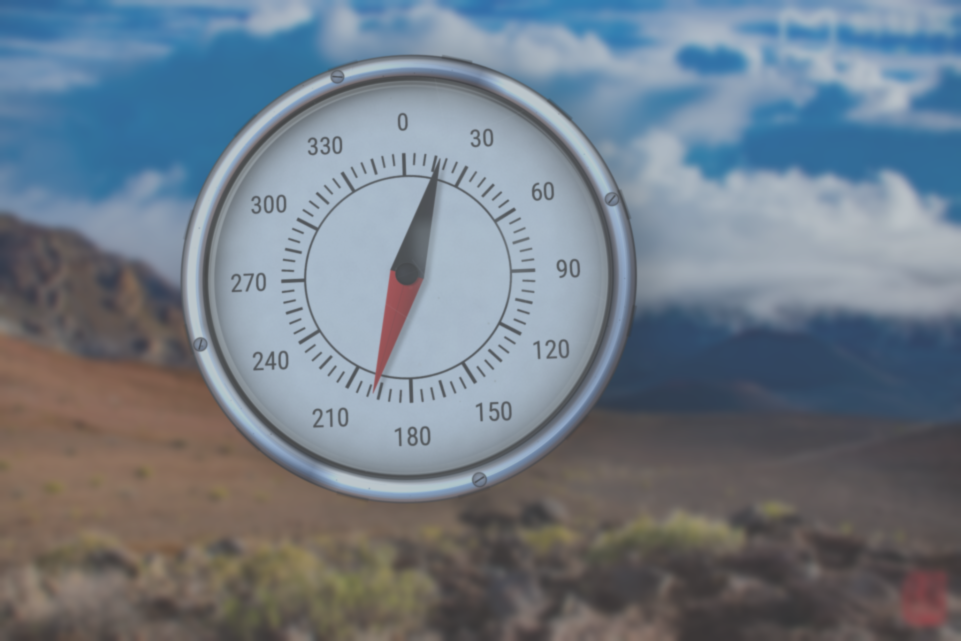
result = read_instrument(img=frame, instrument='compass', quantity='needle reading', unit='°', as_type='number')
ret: 197.5 °
